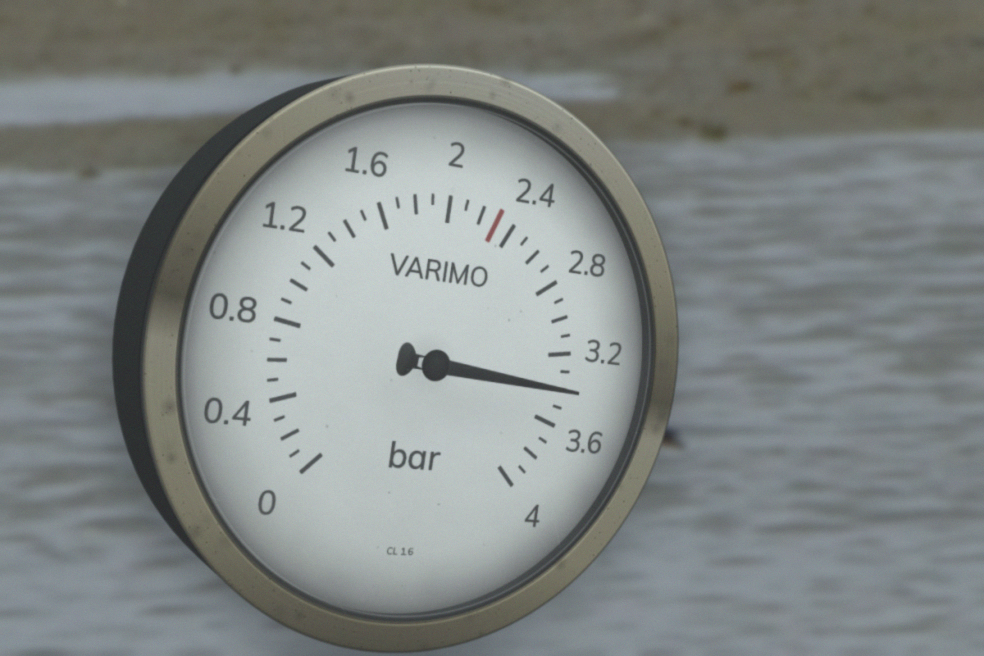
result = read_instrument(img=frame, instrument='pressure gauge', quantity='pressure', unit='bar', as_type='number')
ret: 3.4 bar
